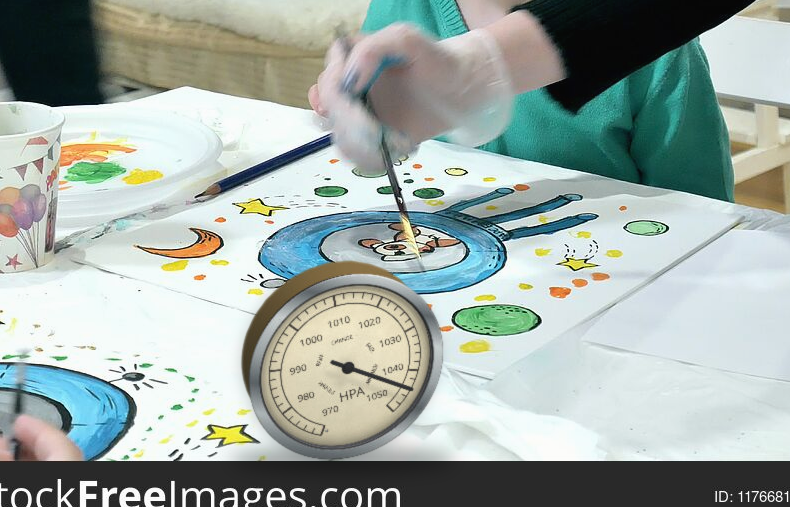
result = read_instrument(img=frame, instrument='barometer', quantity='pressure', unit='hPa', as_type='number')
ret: 1044 hPa
